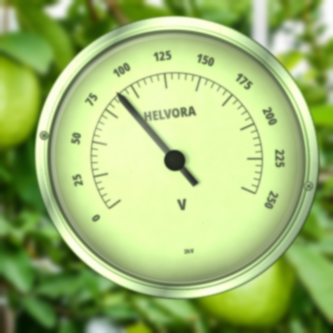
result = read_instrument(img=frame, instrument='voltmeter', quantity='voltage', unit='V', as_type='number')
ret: 90 V
